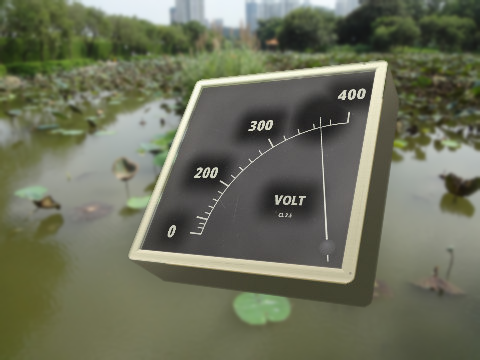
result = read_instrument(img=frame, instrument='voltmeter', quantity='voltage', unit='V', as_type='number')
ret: 370 V
